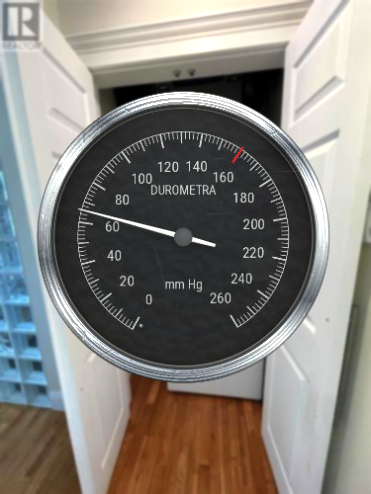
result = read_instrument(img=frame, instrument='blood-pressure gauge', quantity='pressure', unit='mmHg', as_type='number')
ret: 66 mmHg
